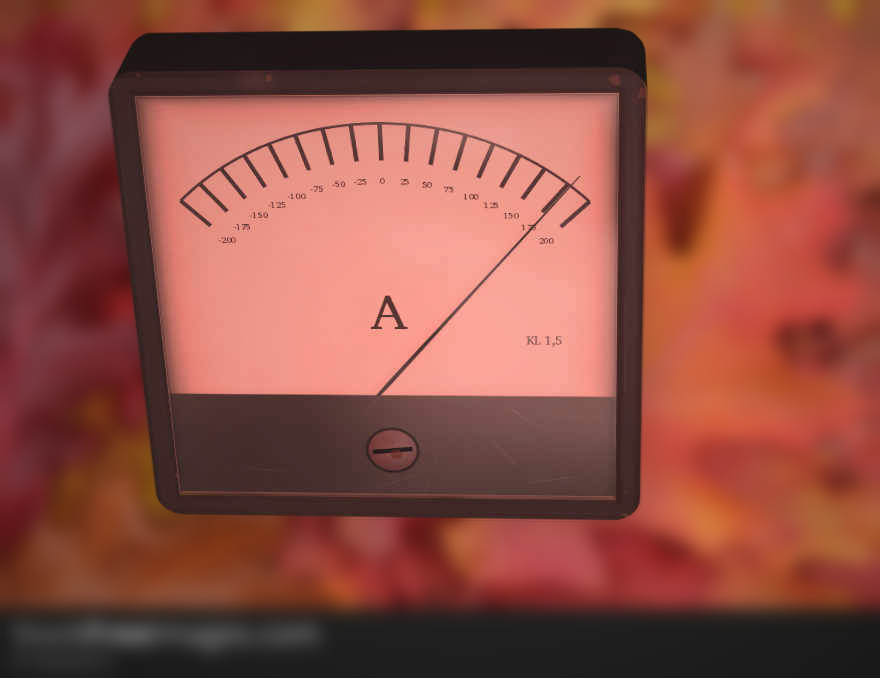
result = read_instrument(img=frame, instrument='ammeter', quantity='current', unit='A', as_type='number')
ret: 175 A
